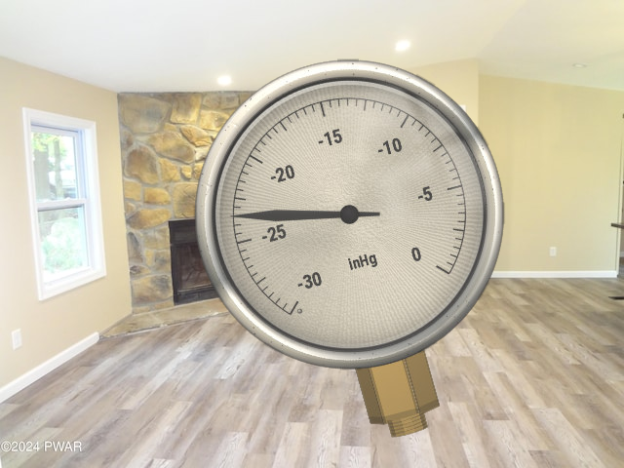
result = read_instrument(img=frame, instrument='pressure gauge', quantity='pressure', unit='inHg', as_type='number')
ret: -23.5 inHg
